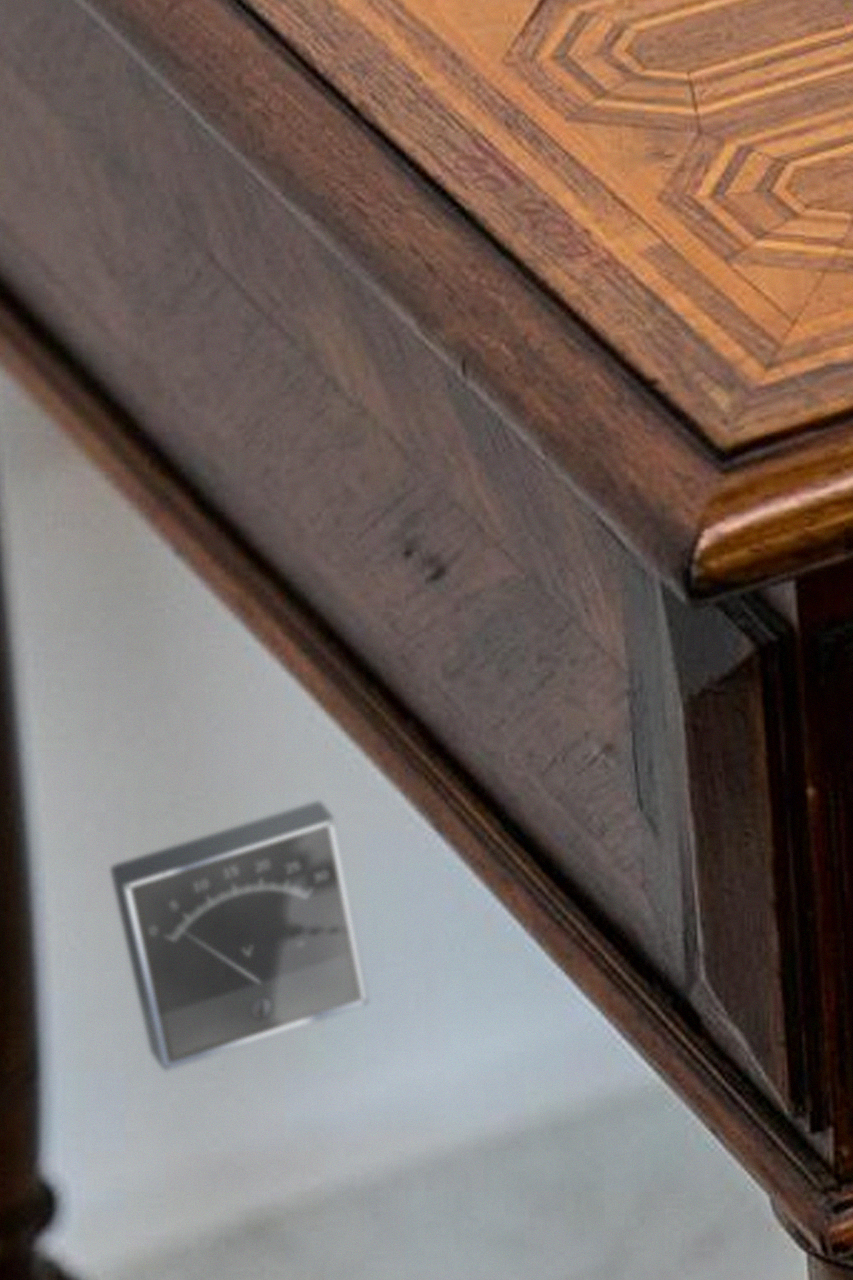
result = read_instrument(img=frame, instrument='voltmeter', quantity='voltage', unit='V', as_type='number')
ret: 2.5 V
